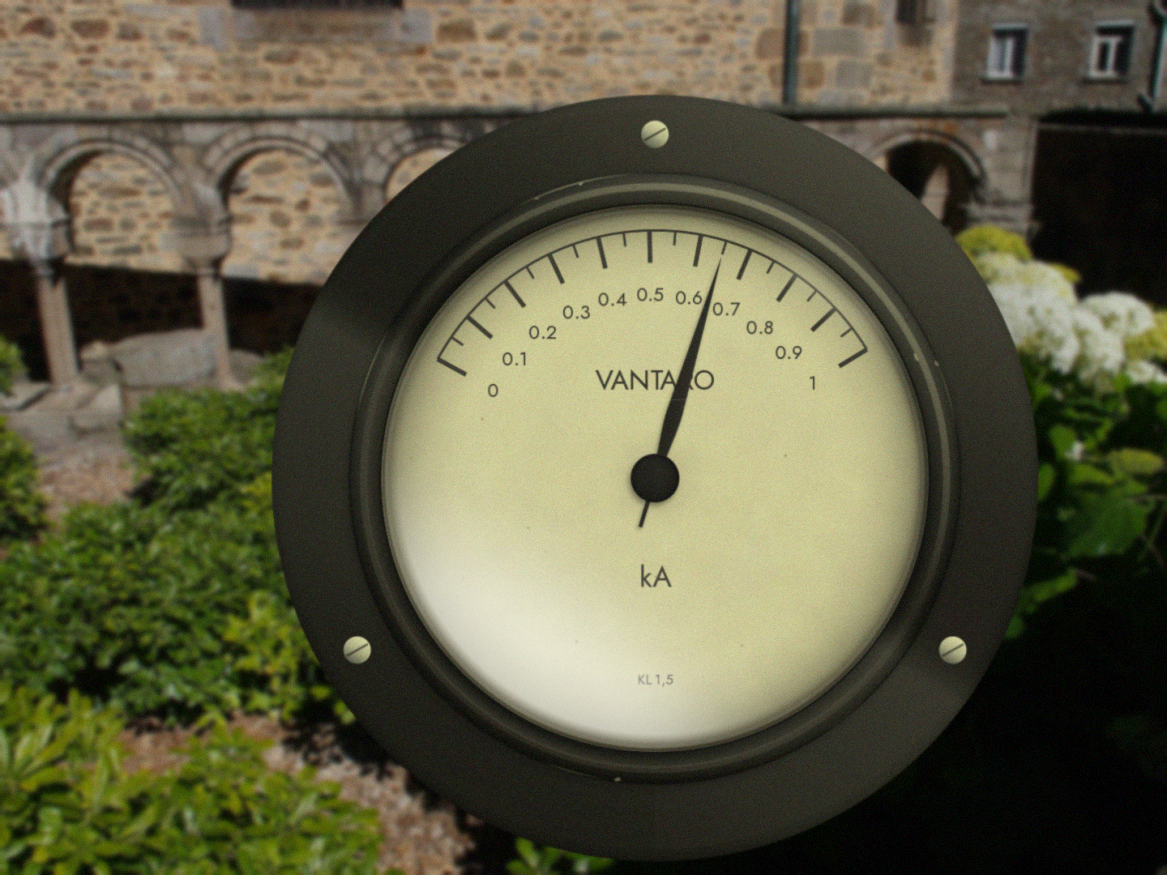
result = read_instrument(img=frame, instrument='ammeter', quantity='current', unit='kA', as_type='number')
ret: 0.65 kA
